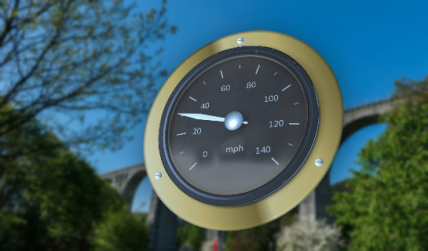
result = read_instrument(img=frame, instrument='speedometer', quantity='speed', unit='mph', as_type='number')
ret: 30 mph
